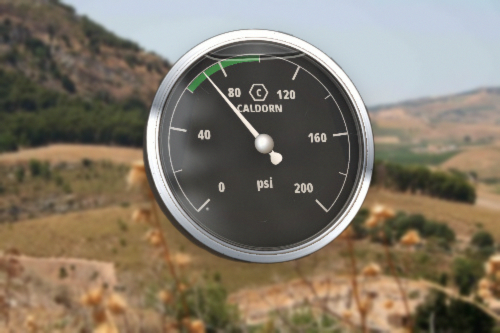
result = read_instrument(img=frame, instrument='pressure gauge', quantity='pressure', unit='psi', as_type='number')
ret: 70 psi
